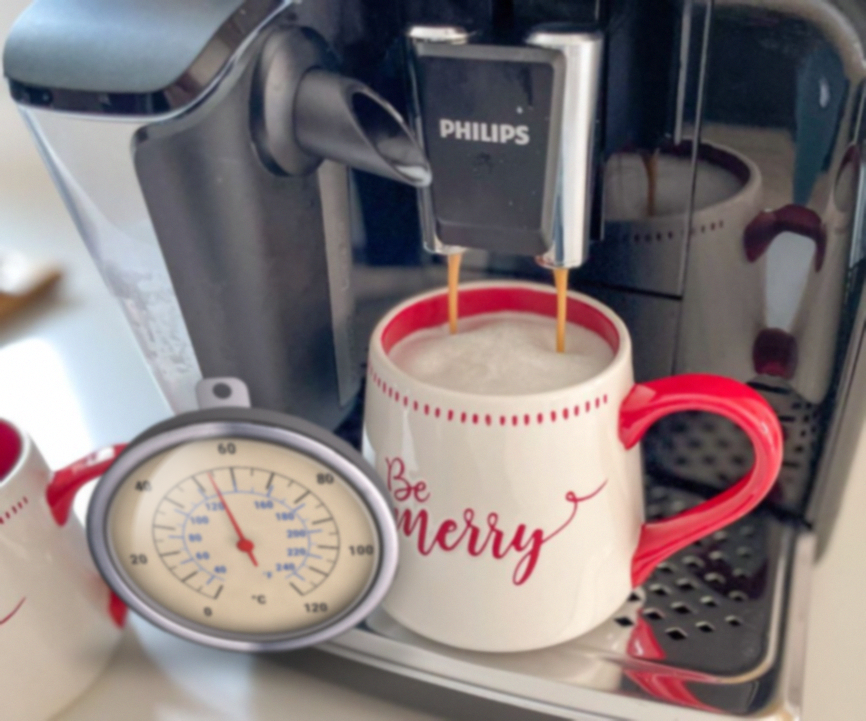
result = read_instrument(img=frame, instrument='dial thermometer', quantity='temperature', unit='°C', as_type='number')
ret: 55 °C
